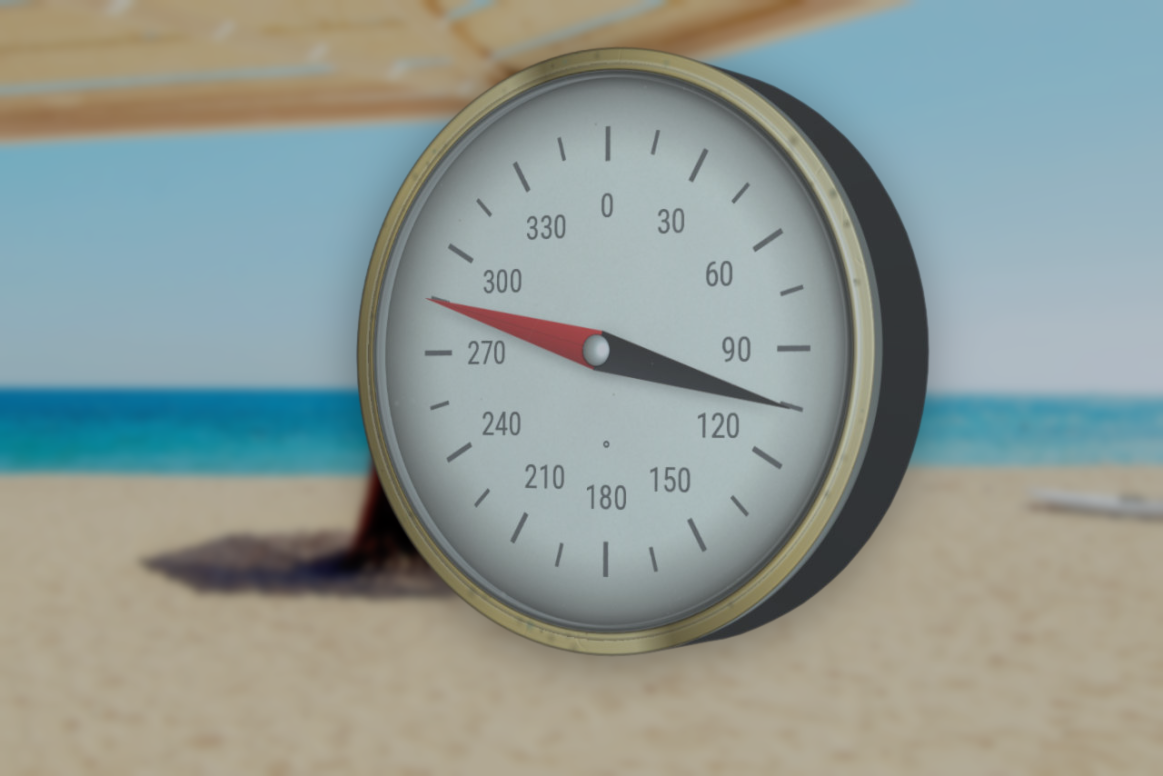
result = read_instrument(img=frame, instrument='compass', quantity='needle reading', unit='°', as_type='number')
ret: 285 °
